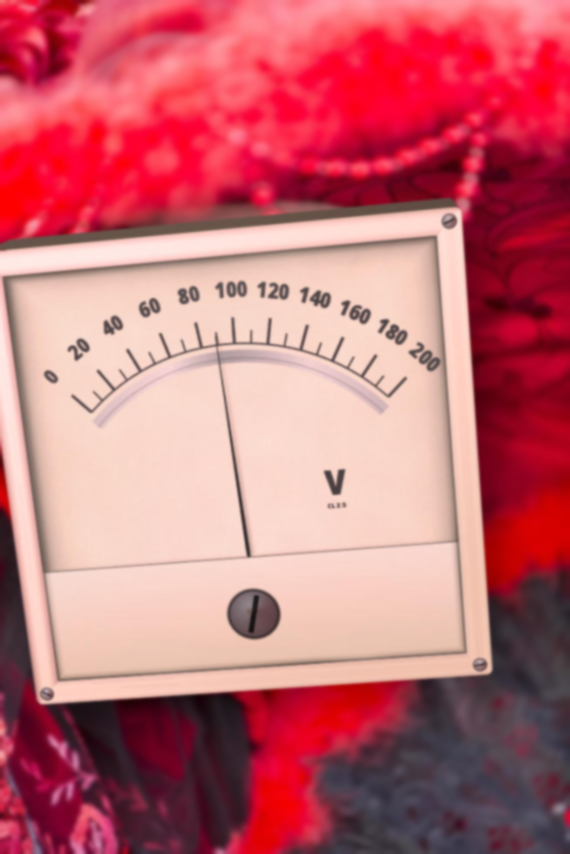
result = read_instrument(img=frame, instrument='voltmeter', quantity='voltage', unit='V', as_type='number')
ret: 90 V
